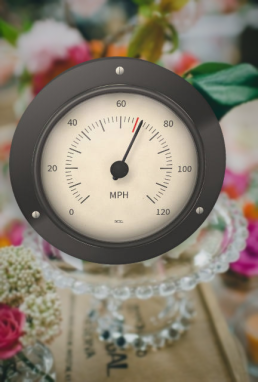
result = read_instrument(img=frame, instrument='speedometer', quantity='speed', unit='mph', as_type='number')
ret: 70 mph
